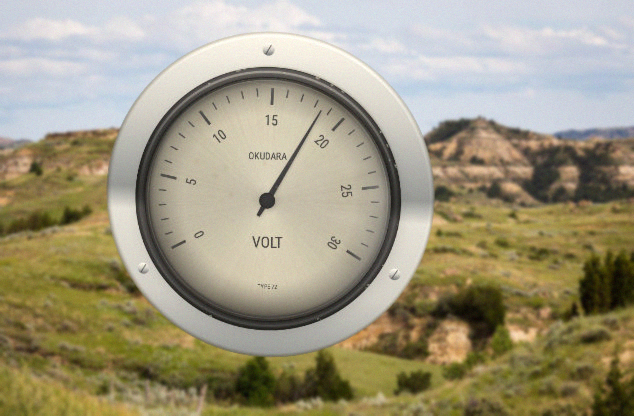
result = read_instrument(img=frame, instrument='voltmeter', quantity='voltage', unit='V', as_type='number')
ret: 18.5 V
